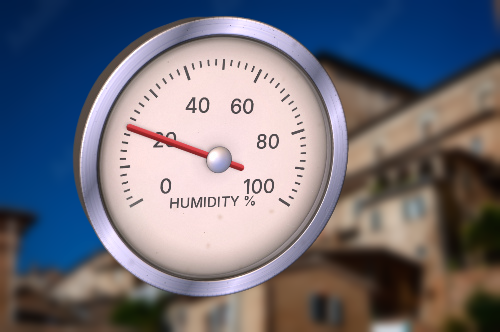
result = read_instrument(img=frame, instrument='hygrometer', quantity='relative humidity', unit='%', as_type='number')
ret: 20 %
